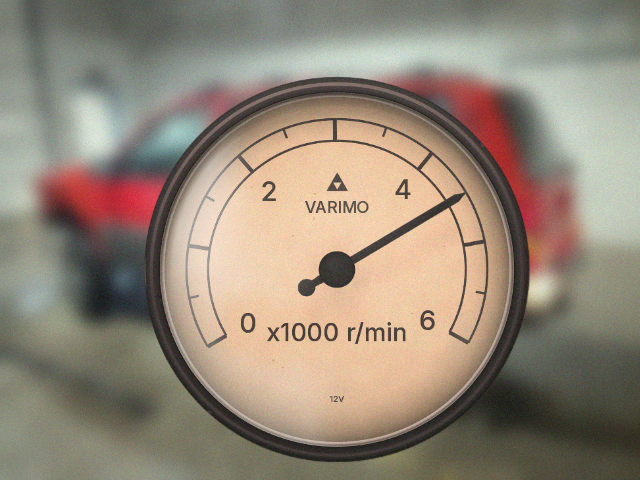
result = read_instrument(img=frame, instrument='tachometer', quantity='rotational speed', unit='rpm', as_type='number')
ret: 4500 rpm
